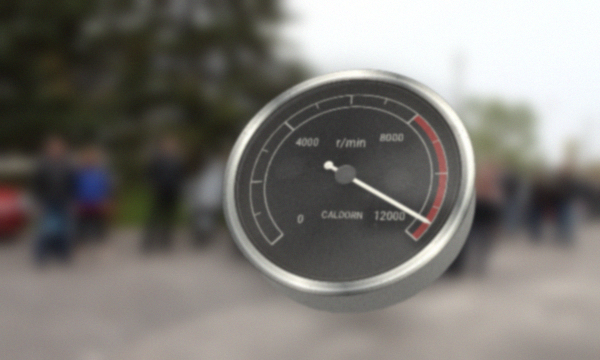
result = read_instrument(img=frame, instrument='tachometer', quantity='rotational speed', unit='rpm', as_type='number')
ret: 11500 rpm
